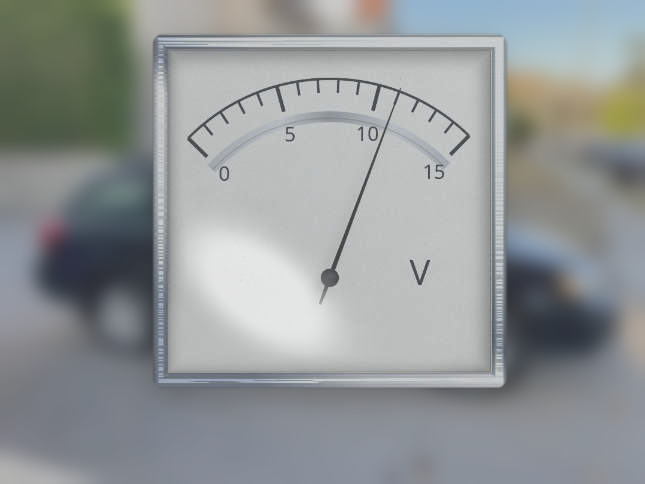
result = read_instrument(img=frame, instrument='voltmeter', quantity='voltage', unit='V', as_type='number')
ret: 11 V
